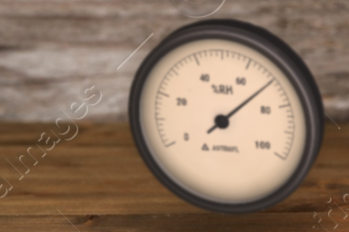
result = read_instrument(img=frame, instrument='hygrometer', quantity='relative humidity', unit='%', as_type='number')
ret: 70 %
